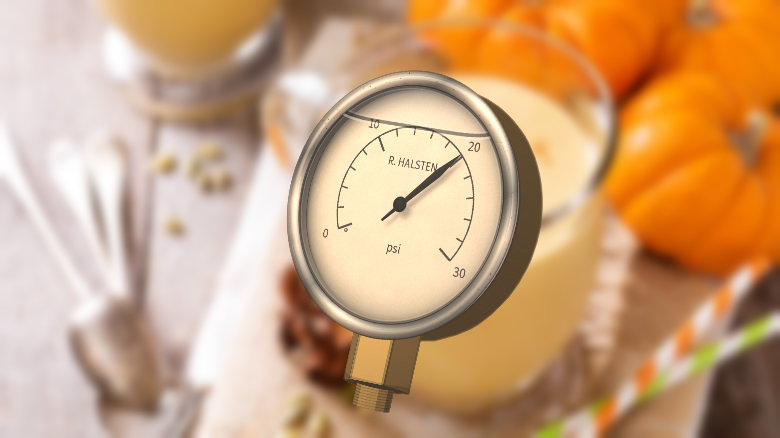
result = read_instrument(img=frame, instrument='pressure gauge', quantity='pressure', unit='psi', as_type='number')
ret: 20 psi
